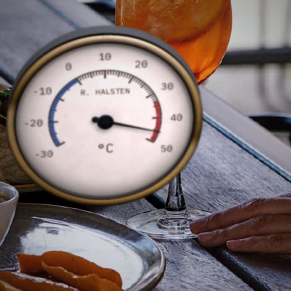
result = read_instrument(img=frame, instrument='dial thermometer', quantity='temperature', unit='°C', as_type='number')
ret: 45 °C
